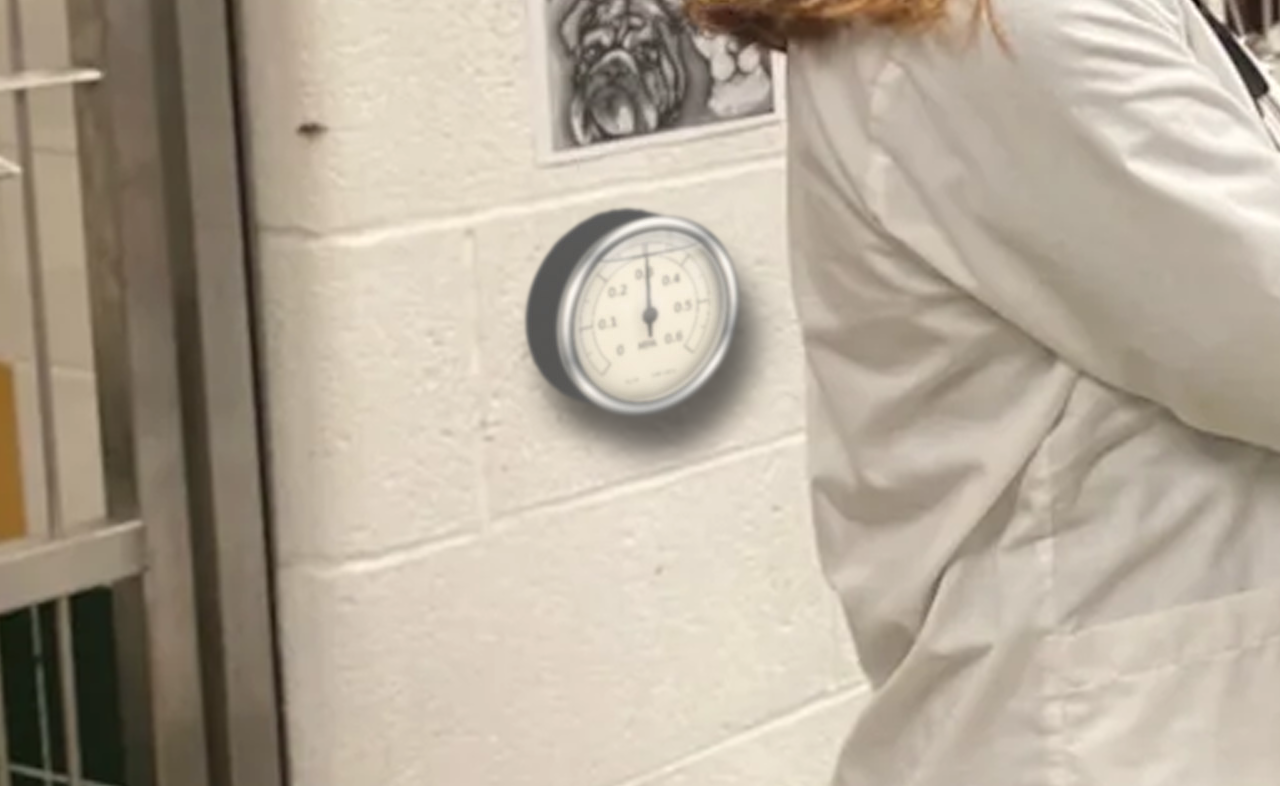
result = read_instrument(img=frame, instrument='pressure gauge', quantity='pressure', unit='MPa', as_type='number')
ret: 0.3 MPa
